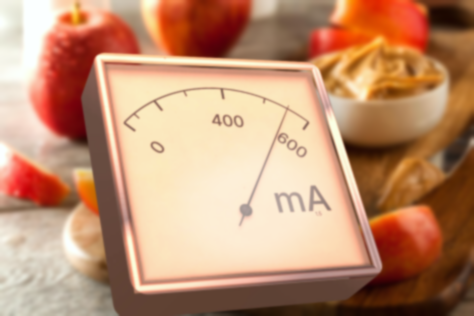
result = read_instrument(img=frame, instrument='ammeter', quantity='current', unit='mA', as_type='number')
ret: 550 mA
